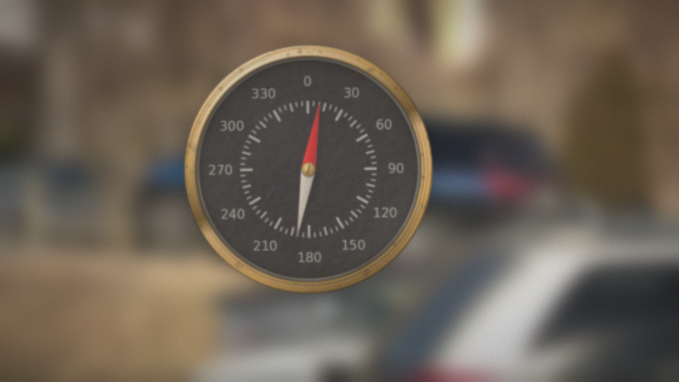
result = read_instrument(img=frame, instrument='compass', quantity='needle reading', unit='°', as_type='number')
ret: 10 °
